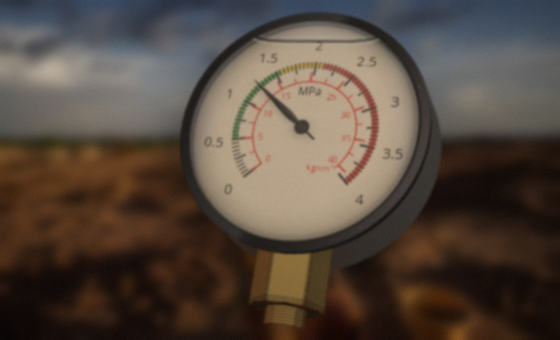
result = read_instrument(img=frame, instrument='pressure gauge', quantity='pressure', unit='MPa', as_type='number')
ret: 1.25 MPa
